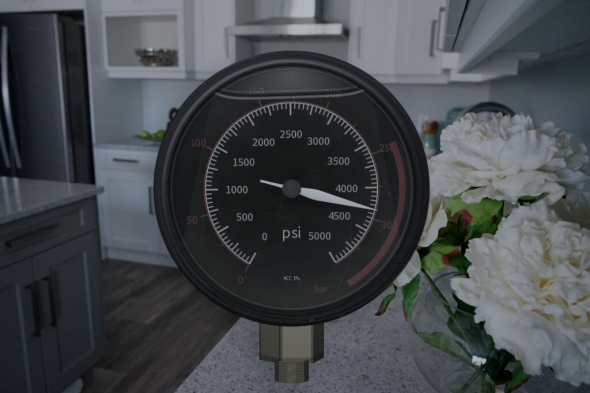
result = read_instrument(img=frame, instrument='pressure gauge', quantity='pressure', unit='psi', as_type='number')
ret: 4250 psi
